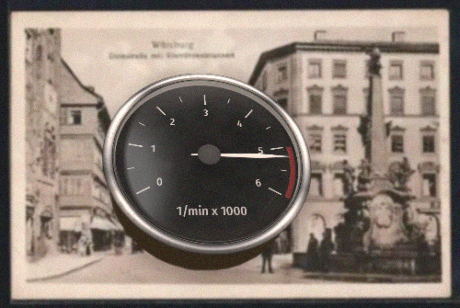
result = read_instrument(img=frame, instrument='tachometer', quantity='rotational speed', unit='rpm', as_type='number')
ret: 5250 rpm
